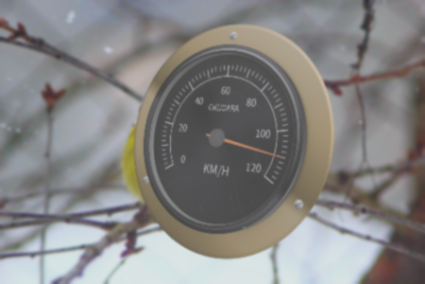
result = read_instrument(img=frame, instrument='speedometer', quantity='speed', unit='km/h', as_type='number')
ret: 110 km/h
